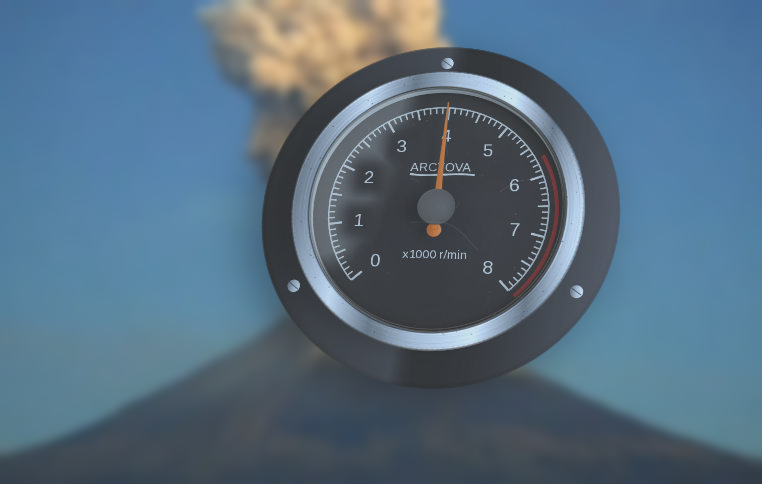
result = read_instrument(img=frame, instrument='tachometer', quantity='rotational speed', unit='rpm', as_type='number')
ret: 4000 rpm
